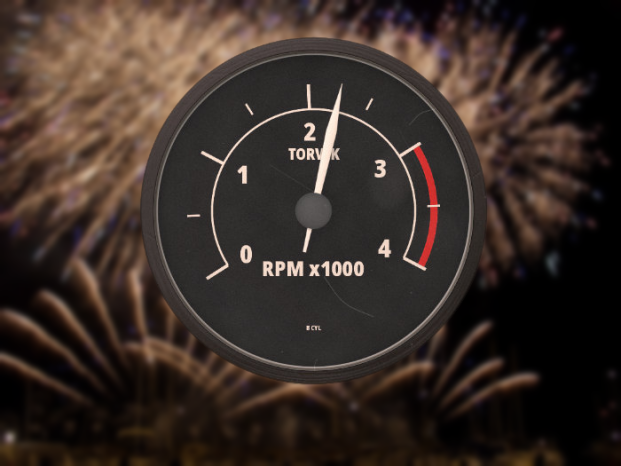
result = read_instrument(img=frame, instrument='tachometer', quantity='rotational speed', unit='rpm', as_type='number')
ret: 2250 rpm
